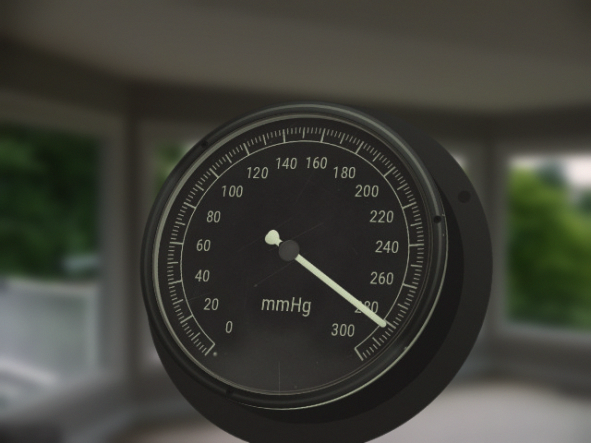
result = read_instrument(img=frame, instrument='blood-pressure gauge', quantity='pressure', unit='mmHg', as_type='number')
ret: 282 mmHg
